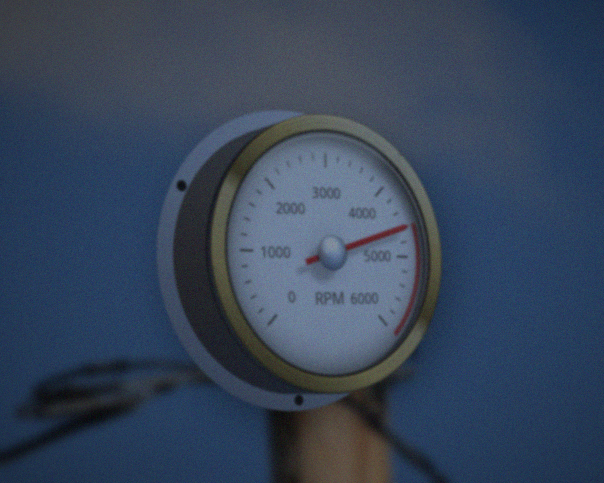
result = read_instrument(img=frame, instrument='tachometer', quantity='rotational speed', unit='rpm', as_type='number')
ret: 4600 rpm
